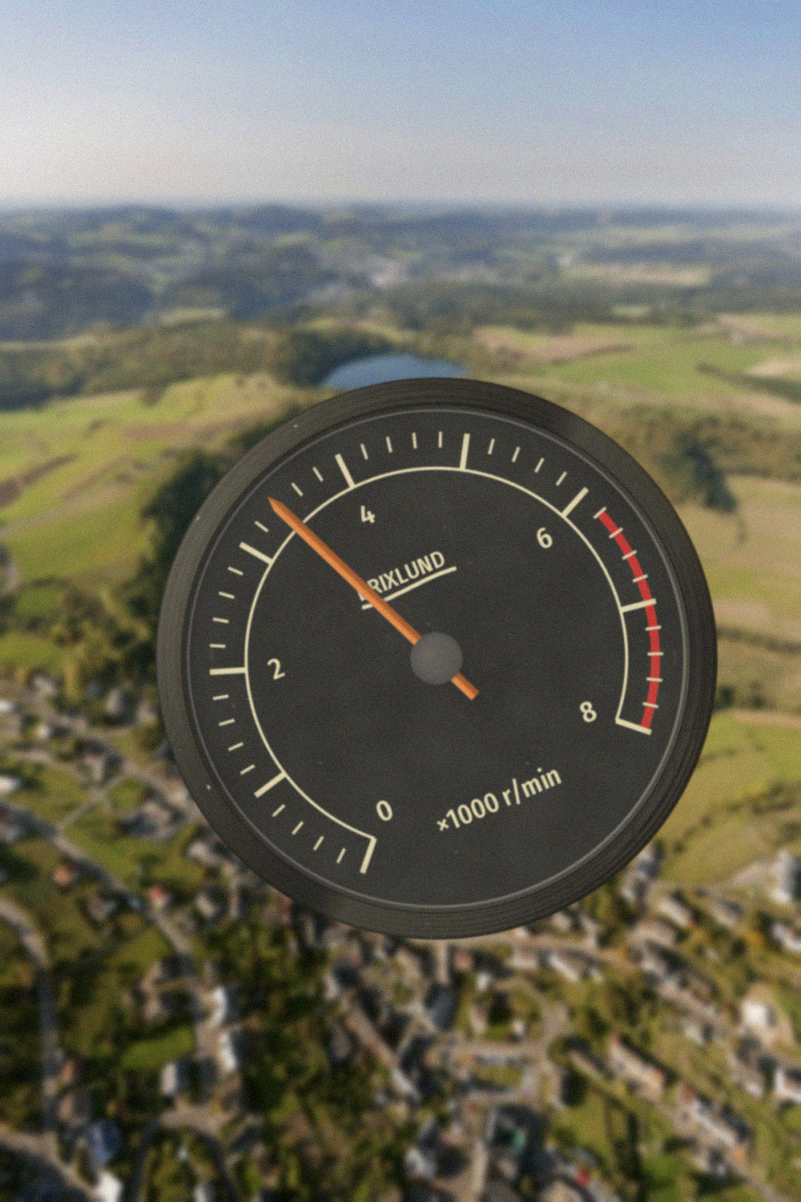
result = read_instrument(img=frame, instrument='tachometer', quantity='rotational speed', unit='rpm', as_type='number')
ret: 3400 rpm
